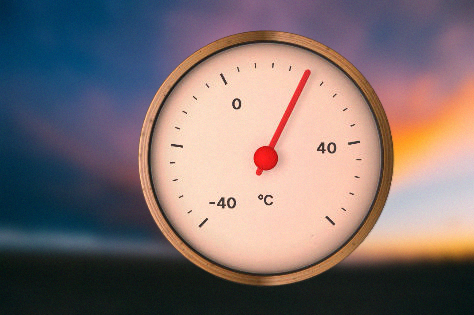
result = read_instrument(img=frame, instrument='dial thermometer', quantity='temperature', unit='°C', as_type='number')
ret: 20 °C
